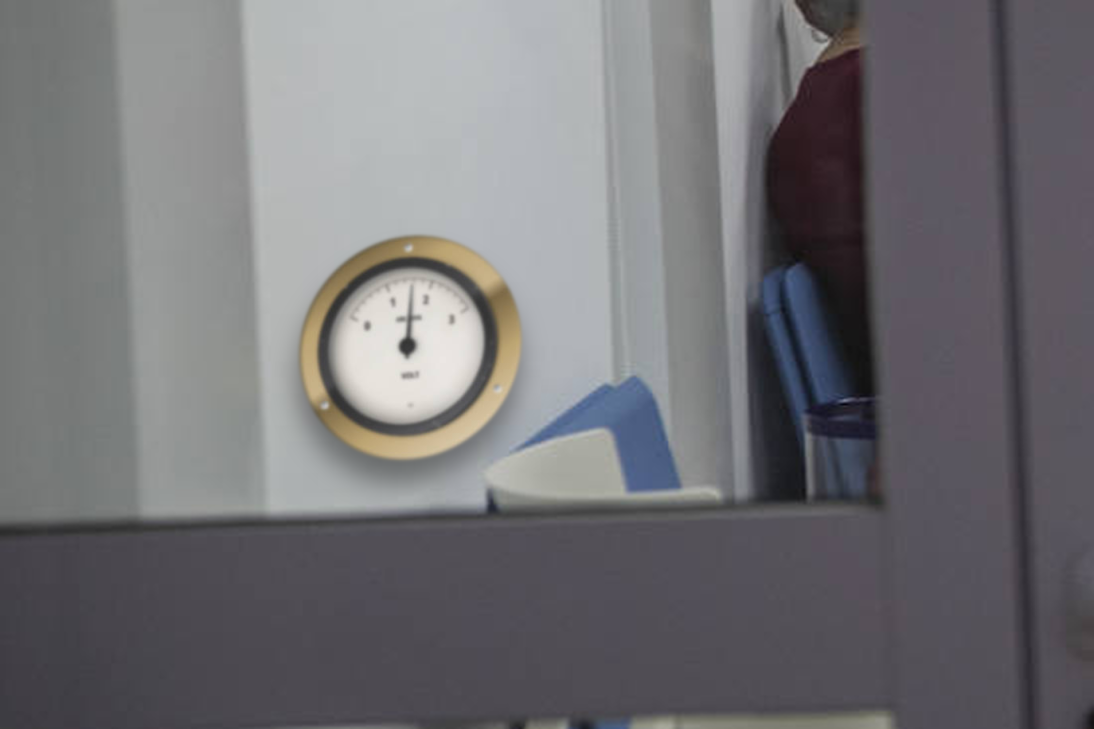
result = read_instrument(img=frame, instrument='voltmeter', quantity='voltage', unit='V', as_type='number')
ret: 1.6 V
